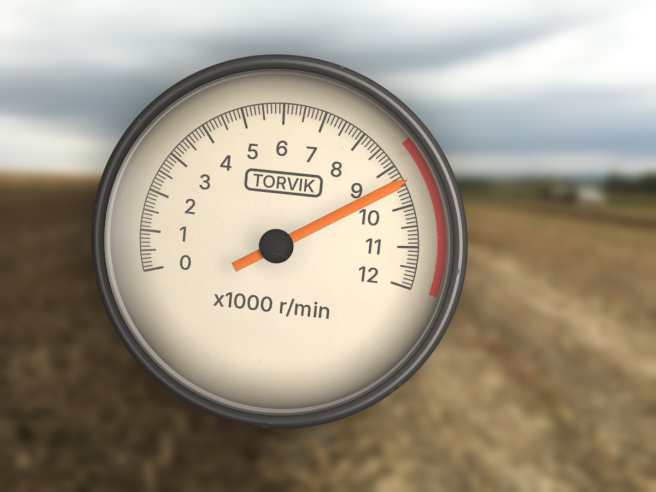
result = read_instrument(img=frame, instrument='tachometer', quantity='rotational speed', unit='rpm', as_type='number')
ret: 9400 rpm
